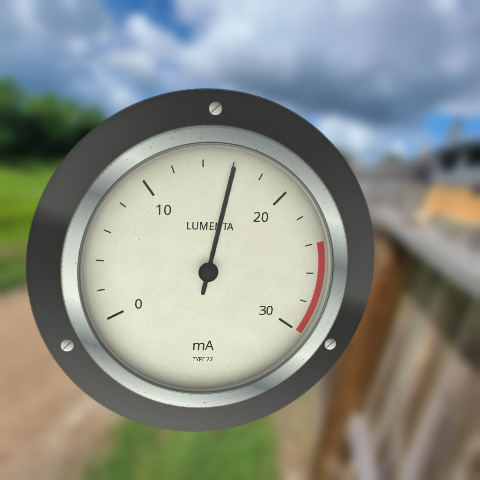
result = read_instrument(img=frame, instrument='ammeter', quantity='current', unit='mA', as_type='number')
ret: 16 mA
